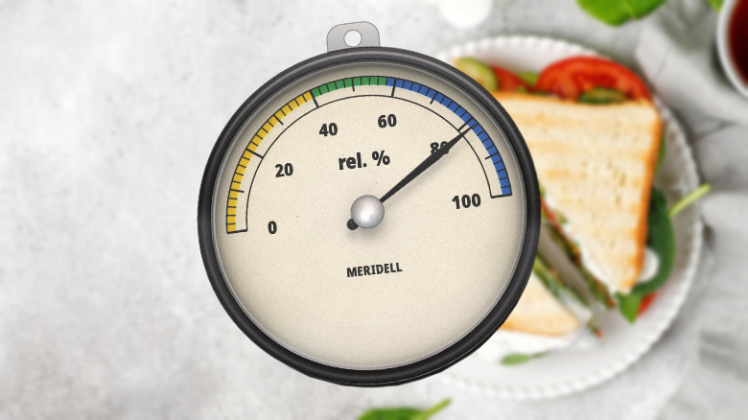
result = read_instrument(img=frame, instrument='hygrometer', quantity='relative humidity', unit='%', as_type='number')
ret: 82 %
